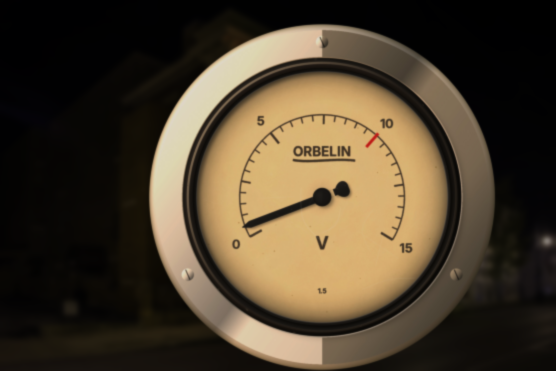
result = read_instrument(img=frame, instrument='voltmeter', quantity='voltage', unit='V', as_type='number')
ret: 0.5 V
